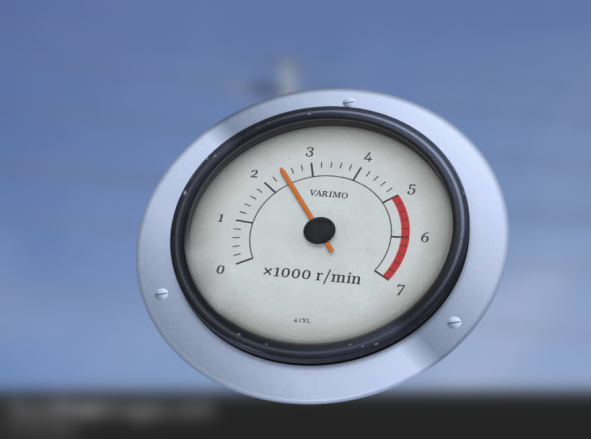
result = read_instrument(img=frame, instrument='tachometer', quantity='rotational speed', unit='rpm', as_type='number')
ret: 2400 rpm
